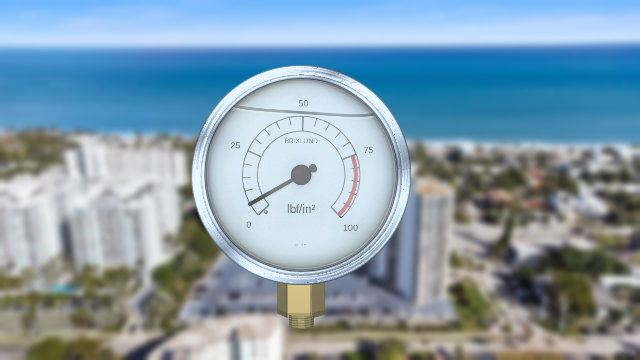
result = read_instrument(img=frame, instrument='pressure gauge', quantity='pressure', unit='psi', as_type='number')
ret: 5 psi
